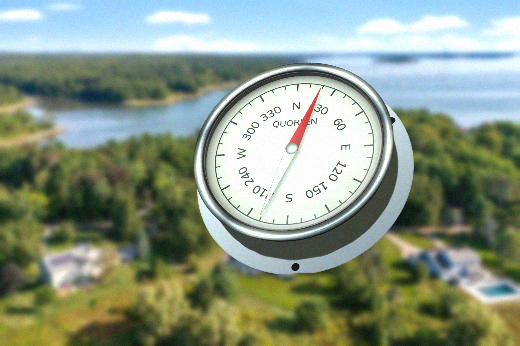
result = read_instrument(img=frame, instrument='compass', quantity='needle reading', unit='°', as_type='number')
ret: 20 °
